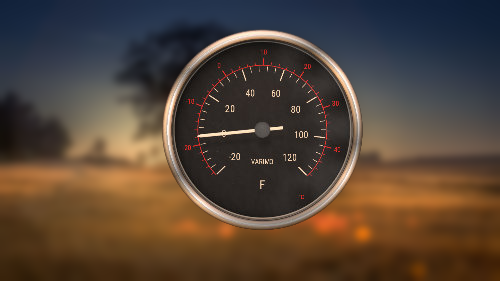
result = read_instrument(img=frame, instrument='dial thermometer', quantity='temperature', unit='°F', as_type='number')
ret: 0 °F
